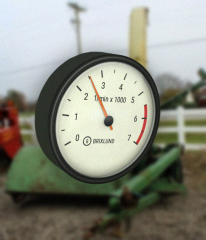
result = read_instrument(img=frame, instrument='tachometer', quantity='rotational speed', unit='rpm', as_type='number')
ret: 2500 rpm
